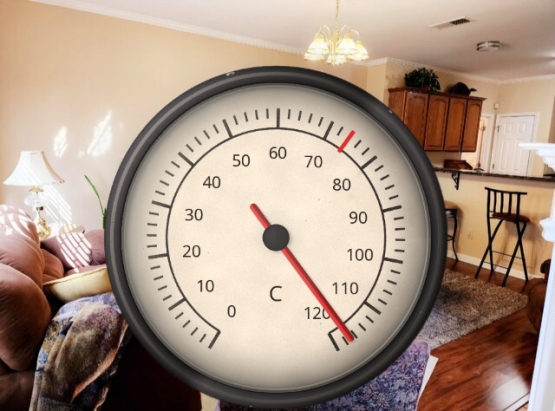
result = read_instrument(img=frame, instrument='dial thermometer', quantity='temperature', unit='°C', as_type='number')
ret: 117 °C
